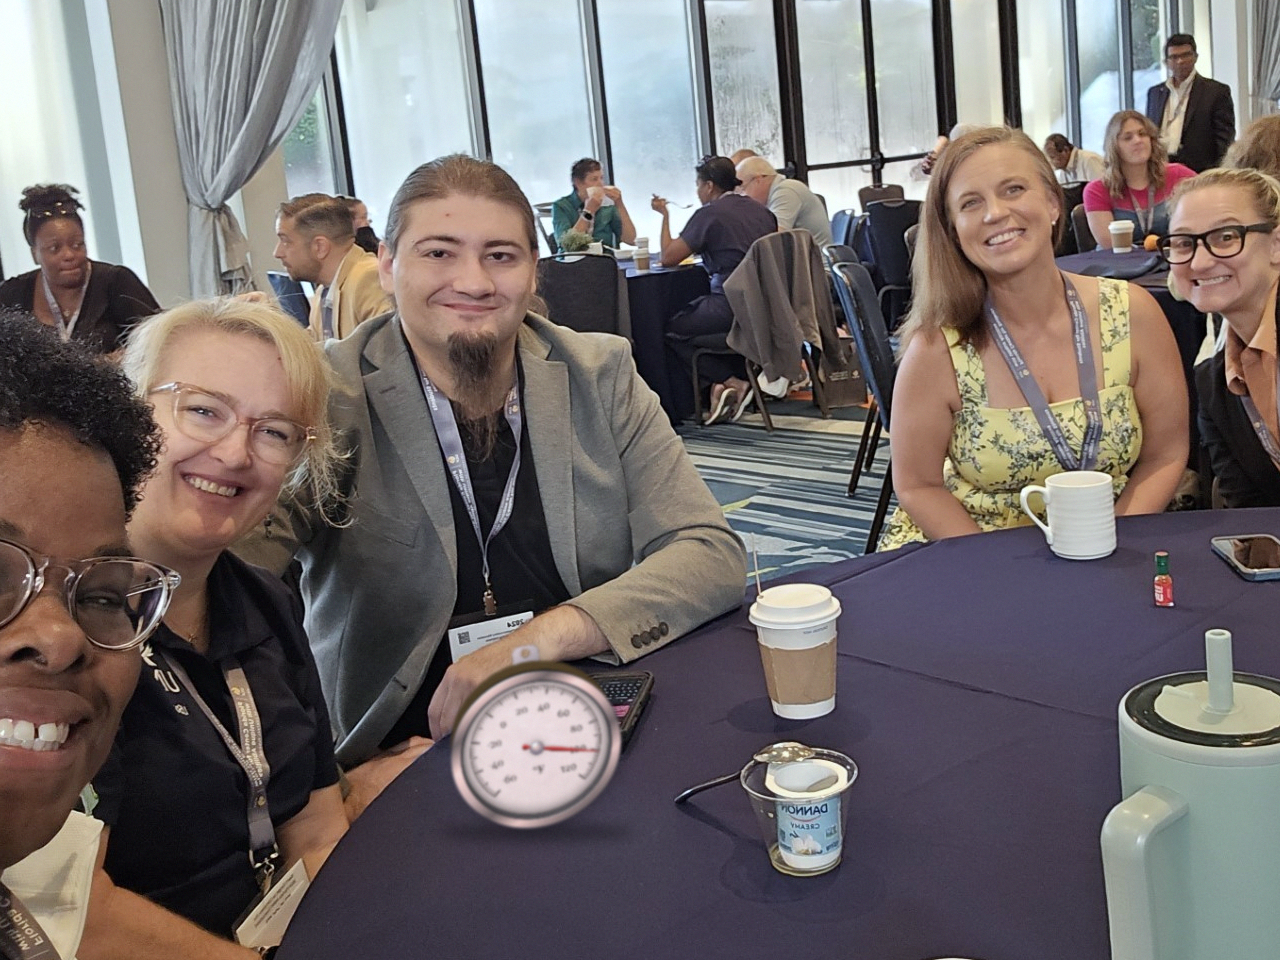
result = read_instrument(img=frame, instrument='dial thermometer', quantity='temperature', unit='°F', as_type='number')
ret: 100 °F
